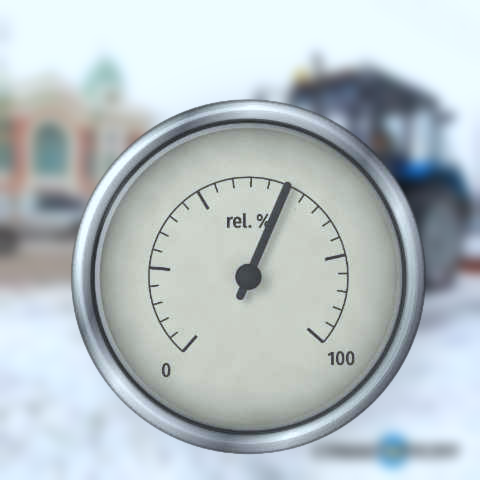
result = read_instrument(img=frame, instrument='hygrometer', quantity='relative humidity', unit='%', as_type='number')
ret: 60 %
